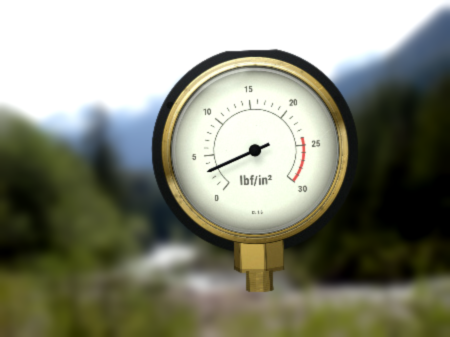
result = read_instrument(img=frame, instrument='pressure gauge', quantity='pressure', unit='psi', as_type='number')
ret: 3 psi
